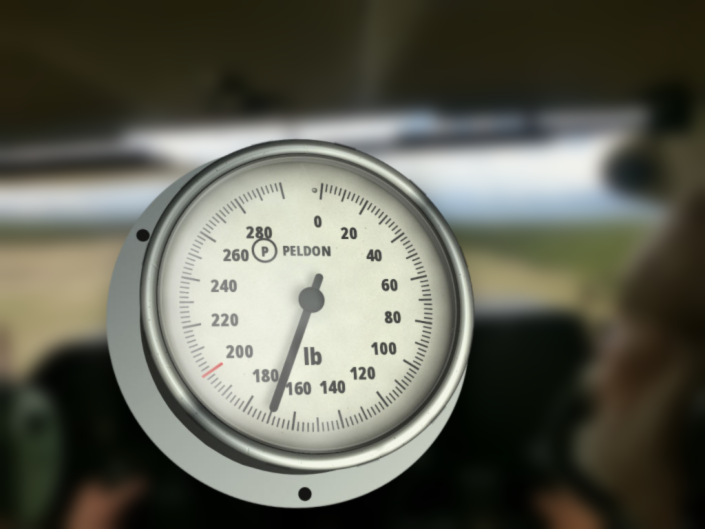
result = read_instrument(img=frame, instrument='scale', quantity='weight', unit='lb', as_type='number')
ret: 170 lb
